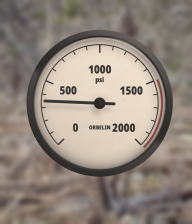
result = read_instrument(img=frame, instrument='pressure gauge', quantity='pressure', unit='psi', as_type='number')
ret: 350 psi
